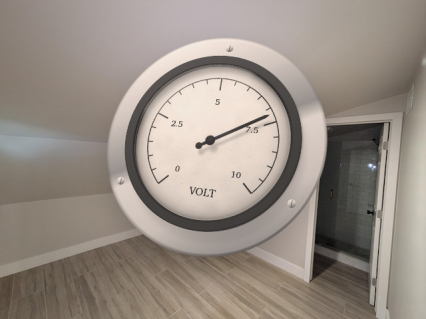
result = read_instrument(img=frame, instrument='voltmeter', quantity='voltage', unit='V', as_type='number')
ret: 7.25 V
